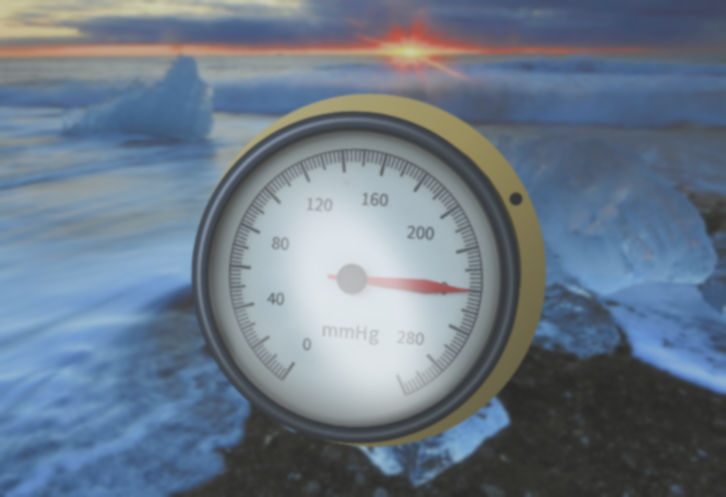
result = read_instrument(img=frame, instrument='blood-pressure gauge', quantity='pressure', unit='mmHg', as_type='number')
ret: 240 mmHg
